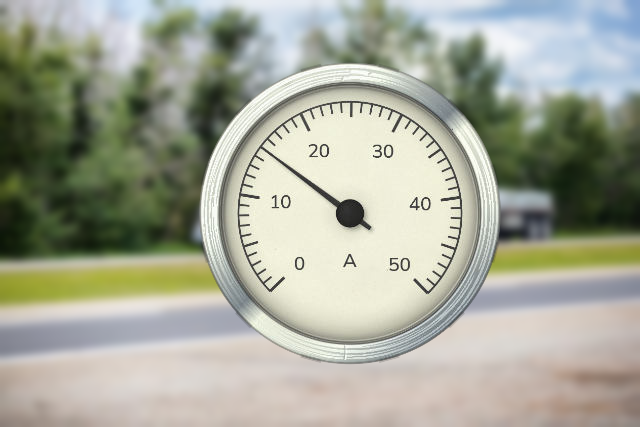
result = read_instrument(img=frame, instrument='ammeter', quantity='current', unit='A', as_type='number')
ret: 15 A
